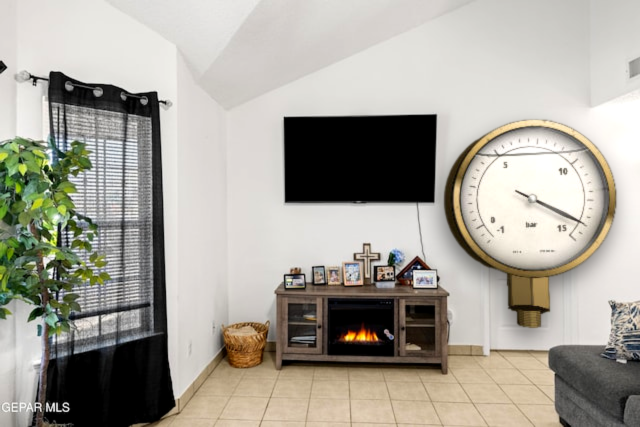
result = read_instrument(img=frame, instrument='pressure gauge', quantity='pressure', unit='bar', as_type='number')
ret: 14 bar
